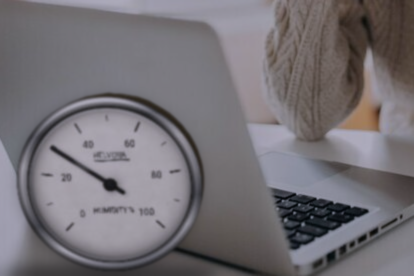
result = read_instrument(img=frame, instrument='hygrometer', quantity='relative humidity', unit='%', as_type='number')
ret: 30 %
